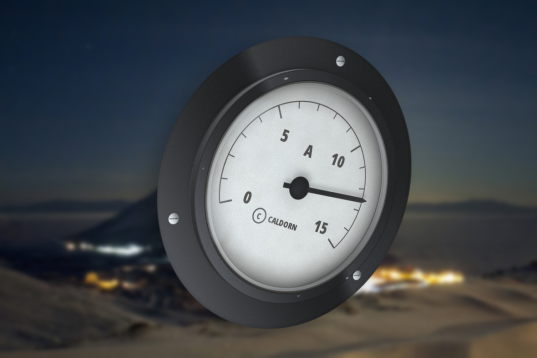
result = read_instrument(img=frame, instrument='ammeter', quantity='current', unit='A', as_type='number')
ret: 12.5 A
